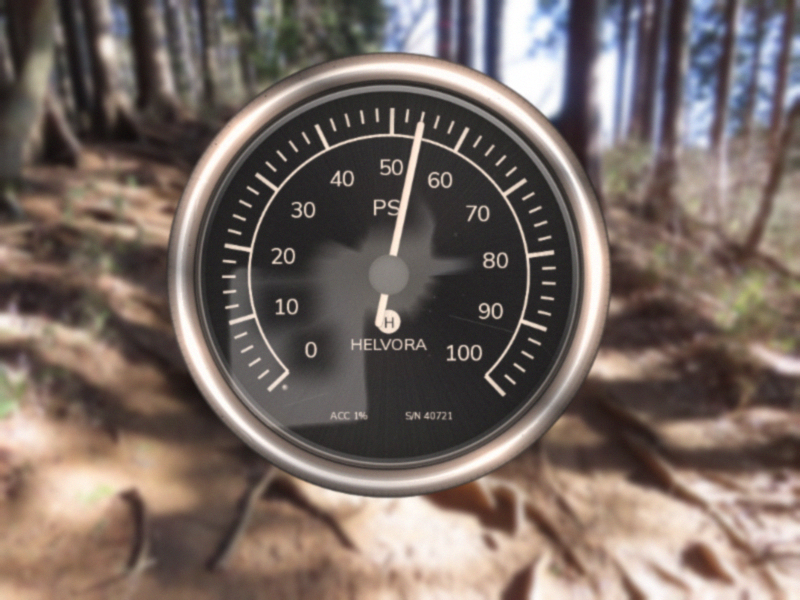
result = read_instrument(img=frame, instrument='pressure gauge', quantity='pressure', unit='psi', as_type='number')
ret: 54 psi
